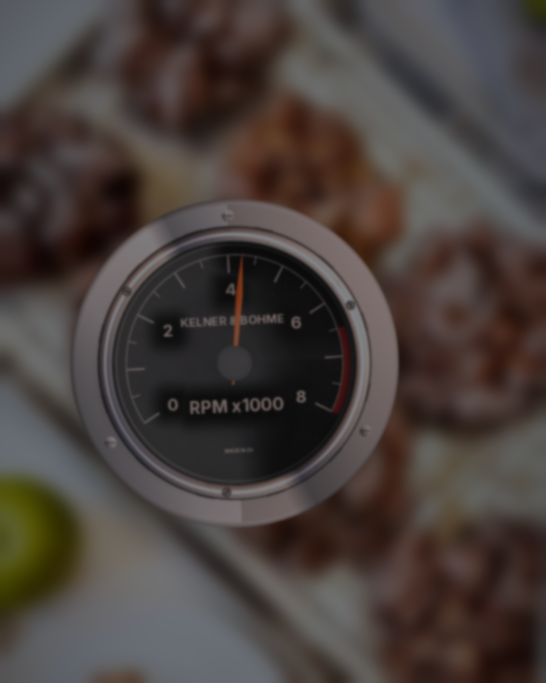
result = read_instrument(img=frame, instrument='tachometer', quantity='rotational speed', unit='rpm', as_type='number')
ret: 4250 rpm
